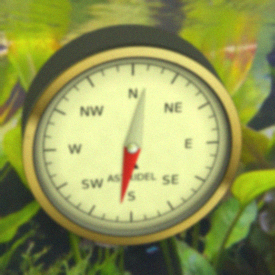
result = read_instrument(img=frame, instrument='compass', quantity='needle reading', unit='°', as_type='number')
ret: 190 °
